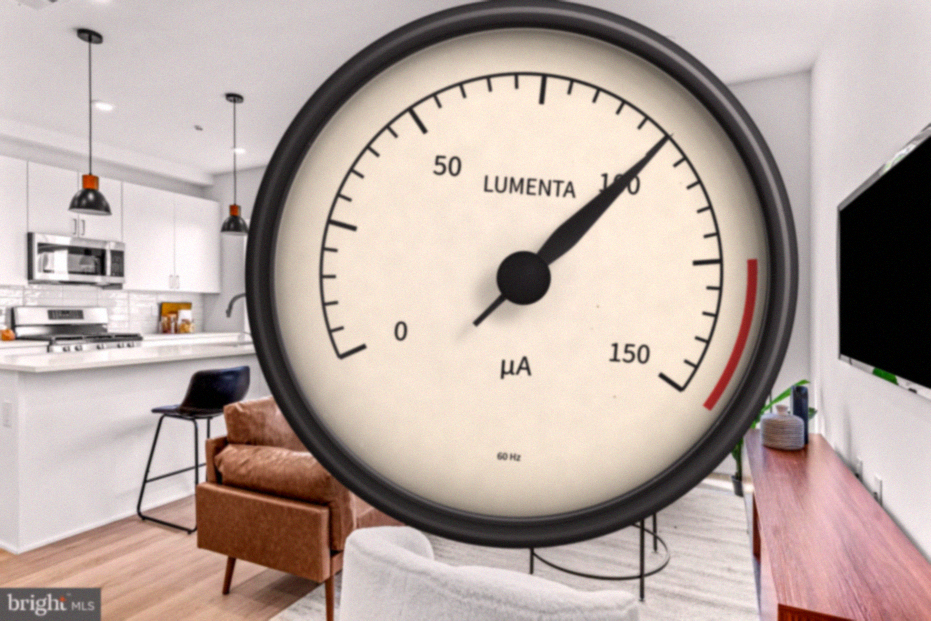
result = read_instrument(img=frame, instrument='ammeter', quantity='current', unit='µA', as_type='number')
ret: 100 µA
